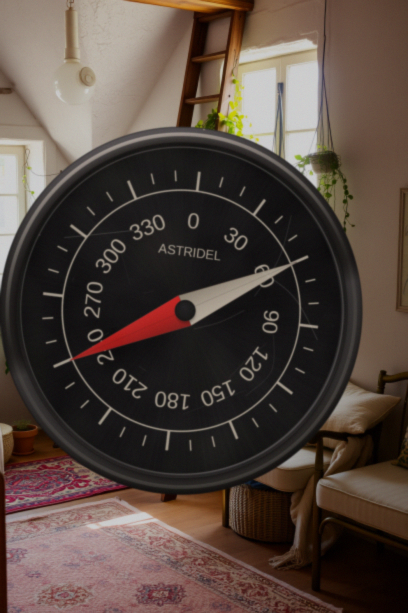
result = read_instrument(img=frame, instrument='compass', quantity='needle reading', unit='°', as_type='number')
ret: 240 °
